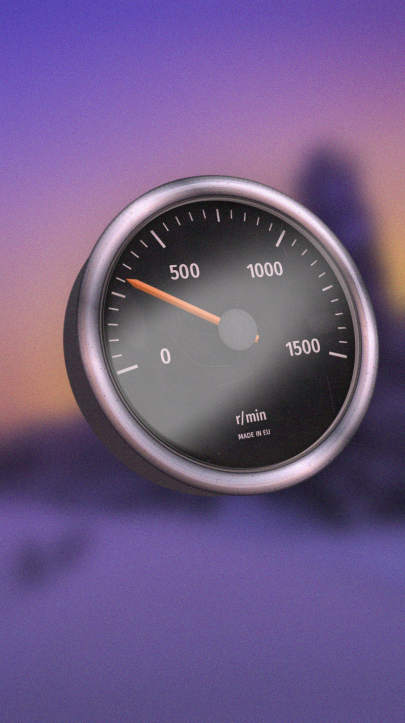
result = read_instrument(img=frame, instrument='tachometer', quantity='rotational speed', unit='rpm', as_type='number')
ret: 300 rpm
